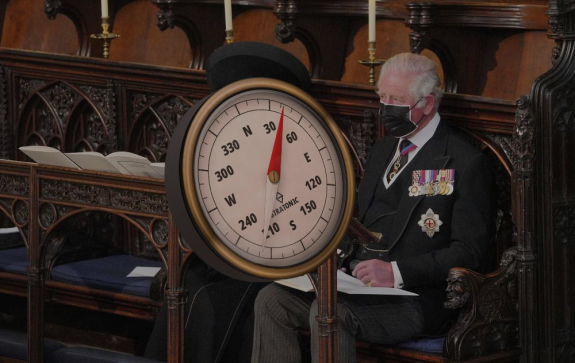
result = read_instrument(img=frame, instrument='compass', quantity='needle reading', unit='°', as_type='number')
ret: 40 °
